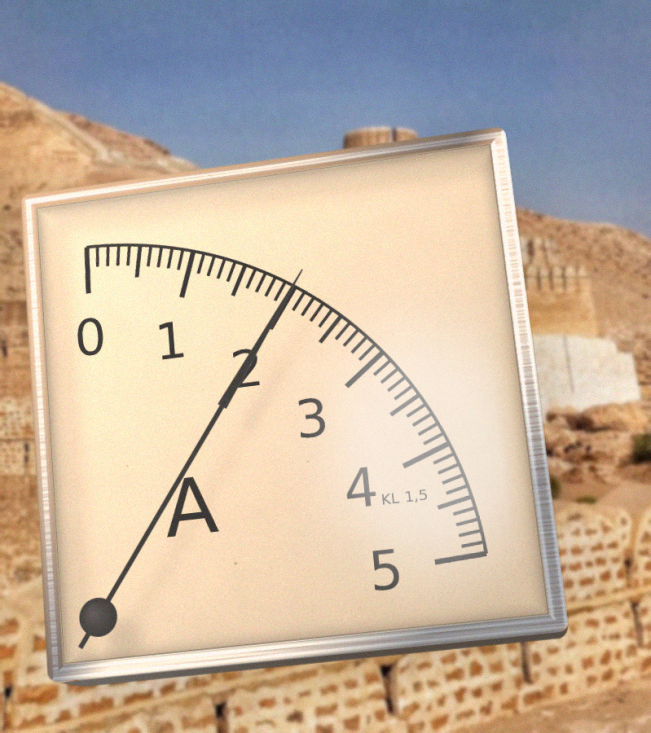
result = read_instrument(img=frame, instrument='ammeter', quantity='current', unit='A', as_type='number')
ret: 2 A
